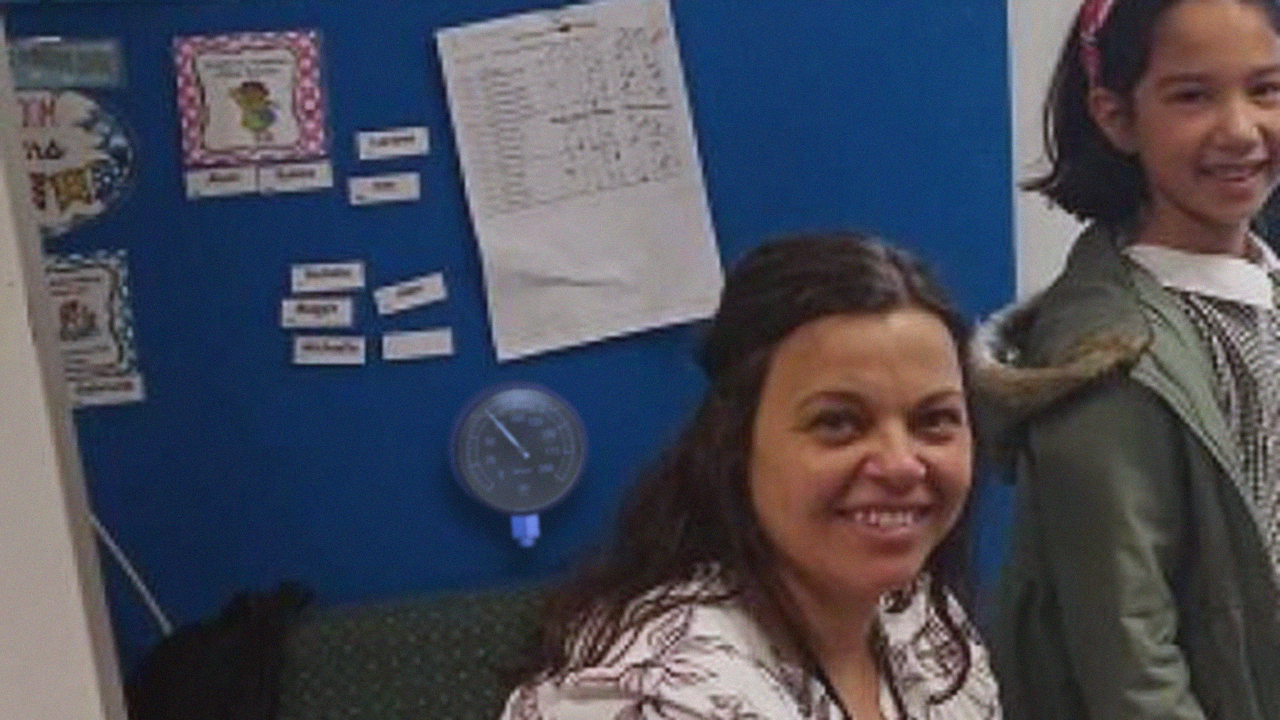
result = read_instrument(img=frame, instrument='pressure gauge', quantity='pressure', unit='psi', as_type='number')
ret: 75 psi
